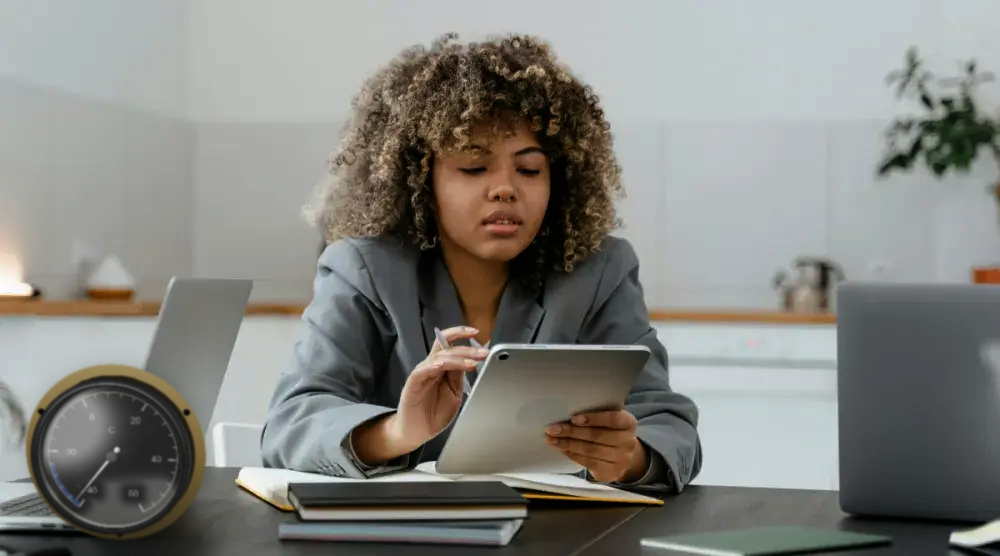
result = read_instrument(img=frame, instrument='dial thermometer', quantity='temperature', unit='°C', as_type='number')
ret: -38 °C
